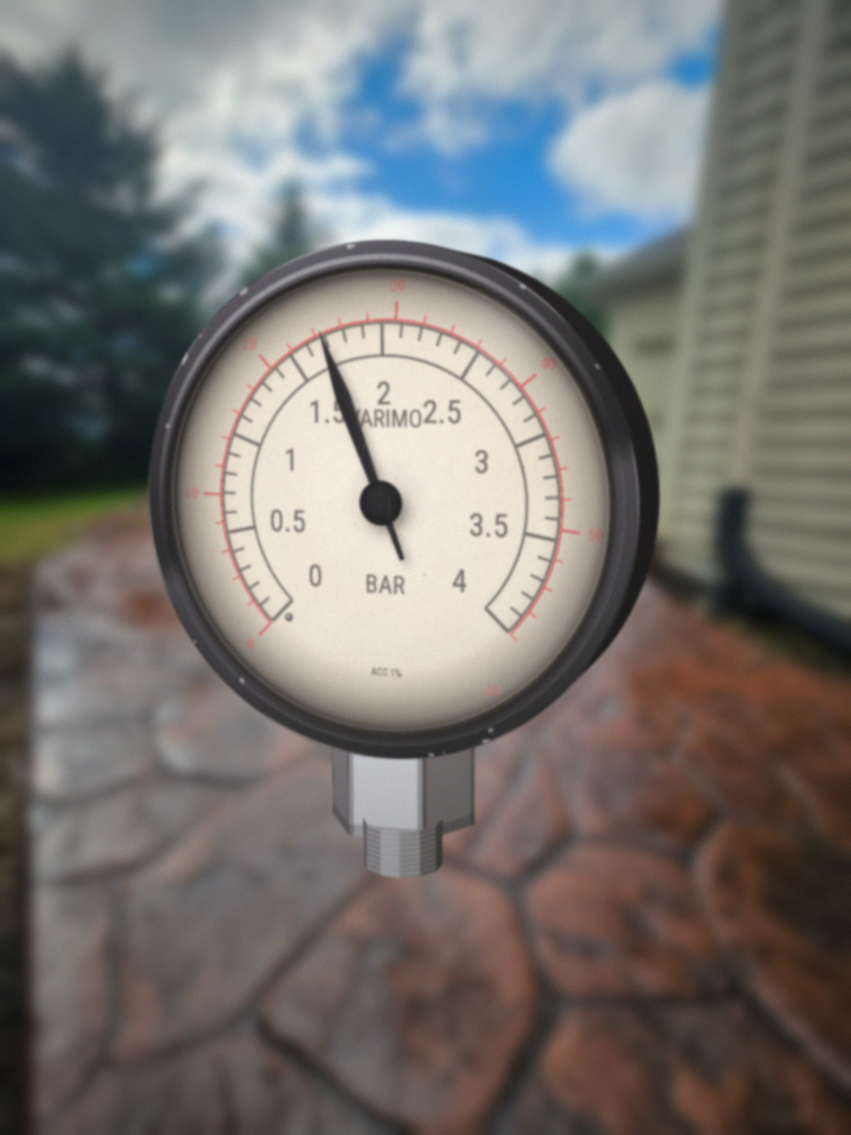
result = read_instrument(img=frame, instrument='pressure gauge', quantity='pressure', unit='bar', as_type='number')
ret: 1.7 bar
